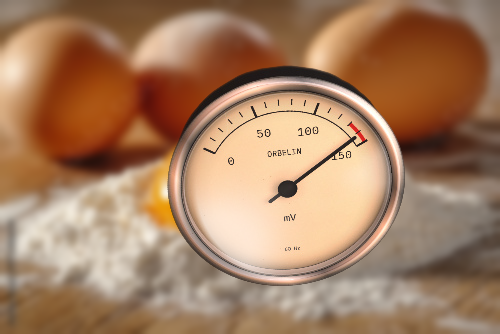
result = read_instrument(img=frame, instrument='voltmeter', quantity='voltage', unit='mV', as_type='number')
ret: 140 mV
